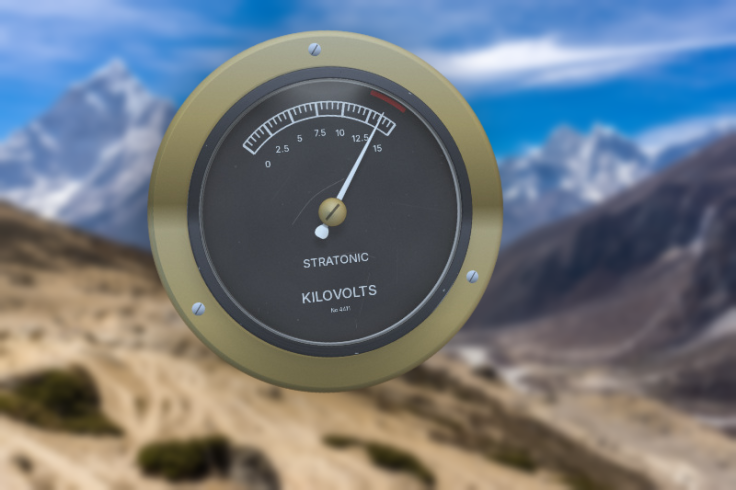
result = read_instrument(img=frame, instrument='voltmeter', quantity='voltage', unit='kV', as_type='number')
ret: 13.5 kV
